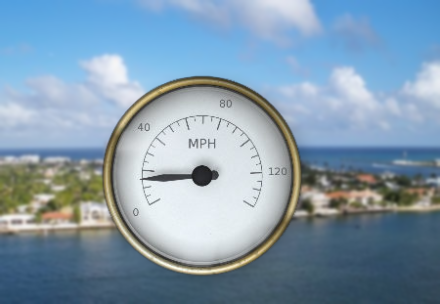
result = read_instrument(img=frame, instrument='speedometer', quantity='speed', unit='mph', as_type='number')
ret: 15 mph
